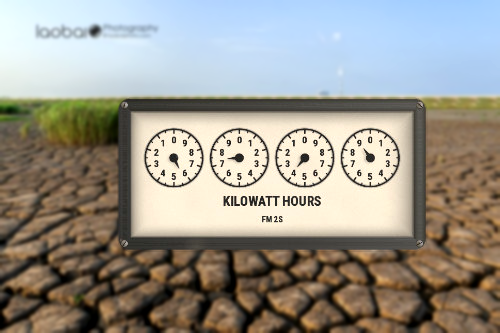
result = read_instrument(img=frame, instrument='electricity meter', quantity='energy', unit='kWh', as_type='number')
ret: 5739 kWh
